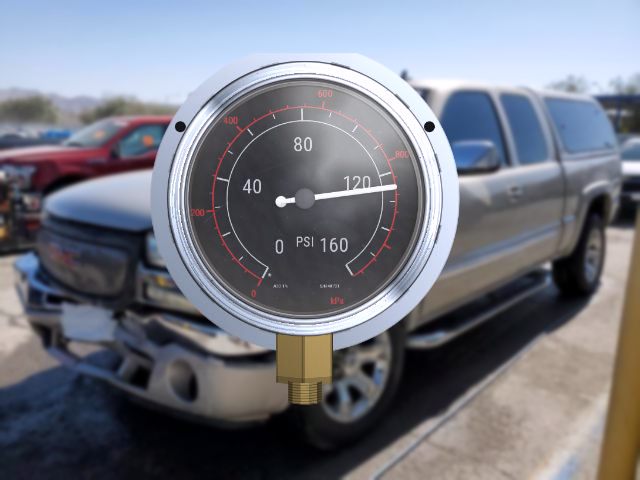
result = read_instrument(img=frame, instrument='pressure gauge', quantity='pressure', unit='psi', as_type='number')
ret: 125 psi
